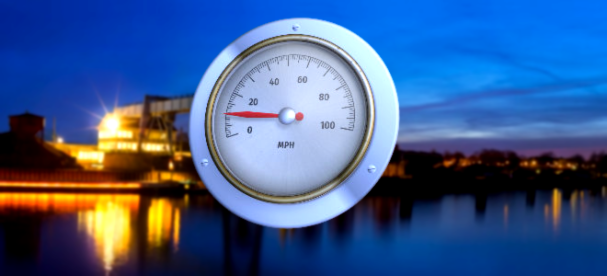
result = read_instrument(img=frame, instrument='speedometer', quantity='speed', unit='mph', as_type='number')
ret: 10 mph
